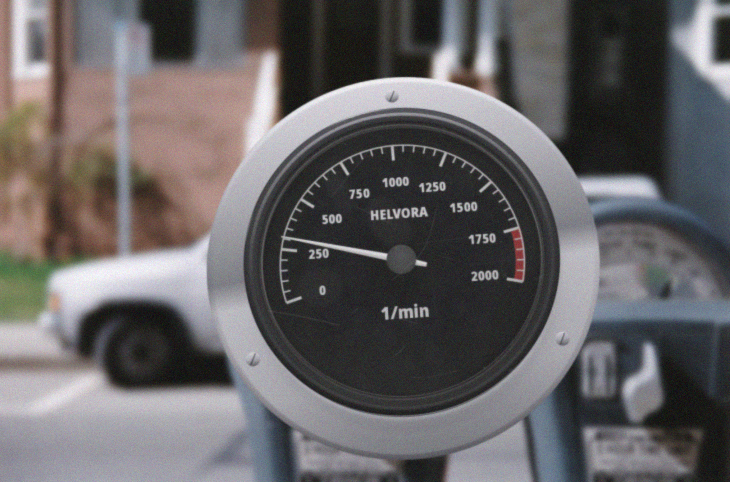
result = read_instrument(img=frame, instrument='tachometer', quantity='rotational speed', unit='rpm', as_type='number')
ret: 300 rpm
